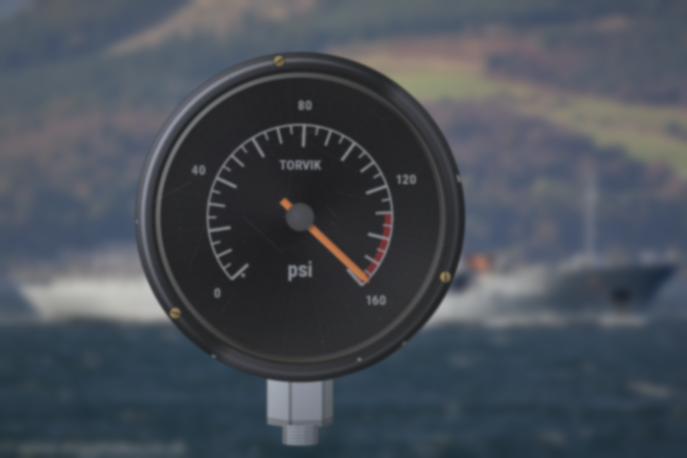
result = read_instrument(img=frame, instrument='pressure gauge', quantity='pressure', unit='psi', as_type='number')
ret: 157.5 psi
